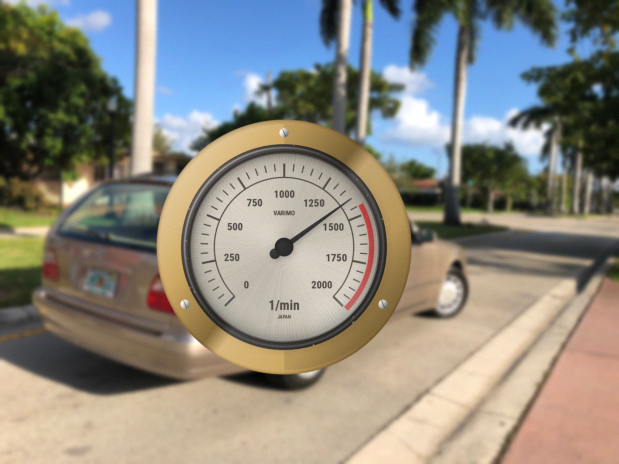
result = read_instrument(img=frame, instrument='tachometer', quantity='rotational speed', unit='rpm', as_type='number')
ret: 1400 rpm
